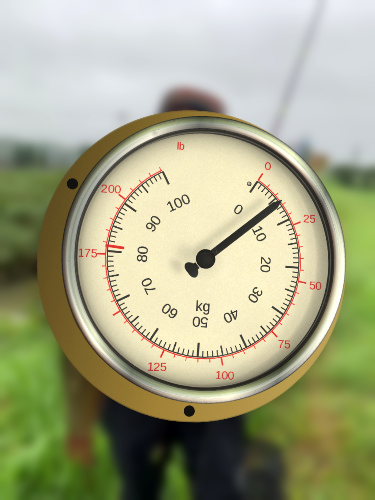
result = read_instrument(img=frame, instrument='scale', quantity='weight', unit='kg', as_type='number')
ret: 6 kg
